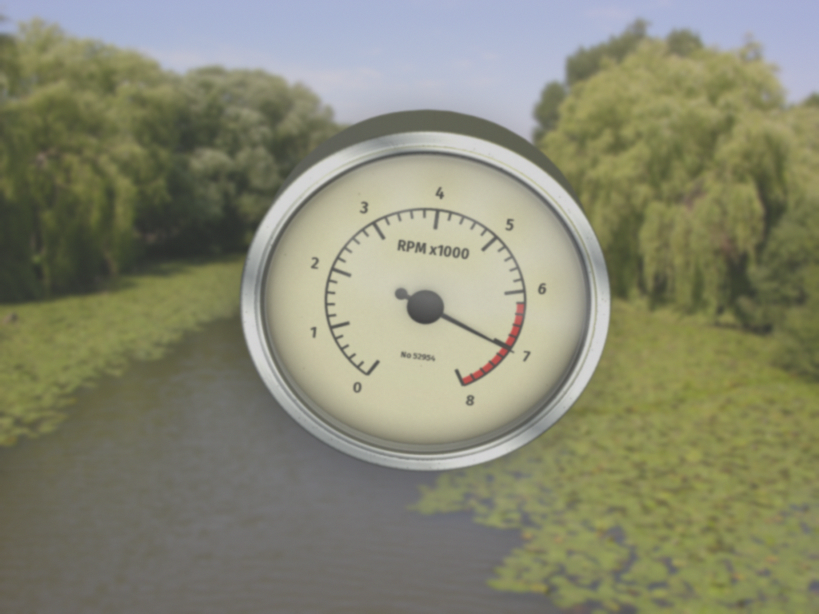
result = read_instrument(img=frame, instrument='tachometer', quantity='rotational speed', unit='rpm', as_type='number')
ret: 7000 rpm
